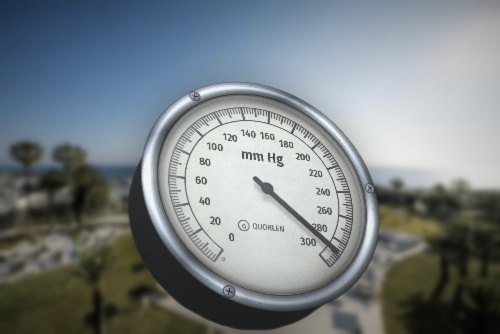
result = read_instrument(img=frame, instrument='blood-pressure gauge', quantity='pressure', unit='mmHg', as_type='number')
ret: 290 mmHg
